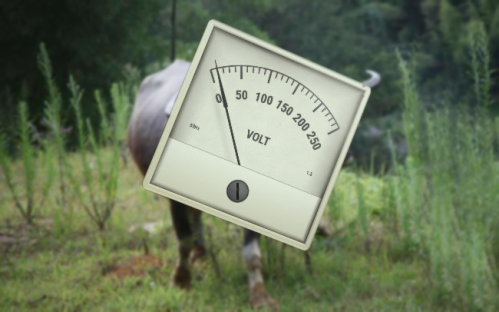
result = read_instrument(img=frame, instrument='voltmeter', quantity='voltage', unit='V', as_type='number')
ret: 10 V
